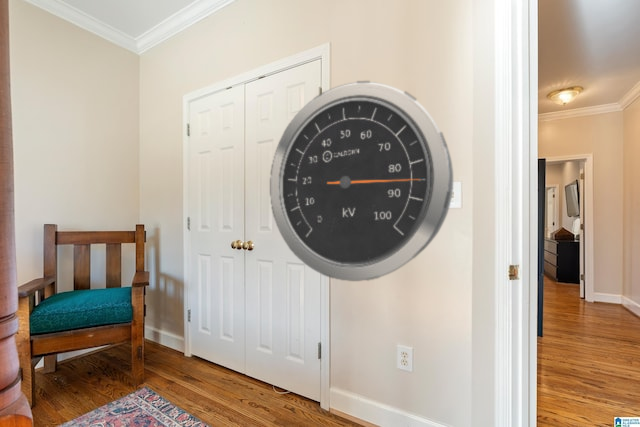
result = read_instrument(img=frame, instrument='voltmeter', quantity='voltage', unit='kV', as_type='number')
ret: 85 kV
